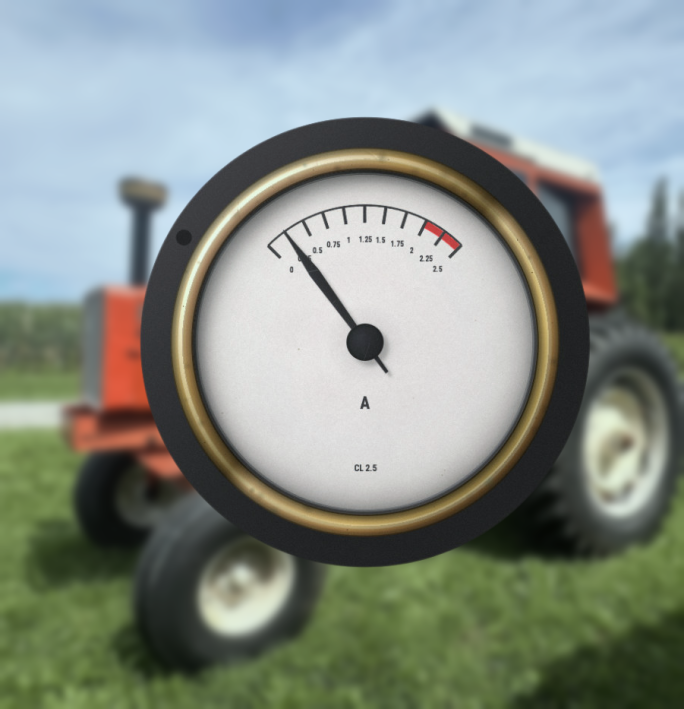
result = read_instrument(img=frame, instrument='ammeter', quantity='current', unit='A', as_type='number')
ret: 0.25 A
